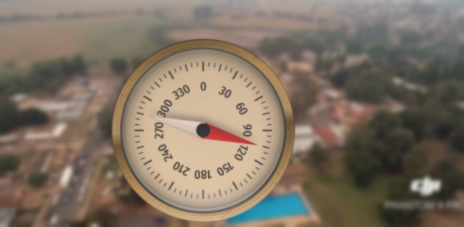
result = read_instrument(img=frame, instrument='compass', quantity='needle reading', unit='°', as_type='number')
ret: 105 °
